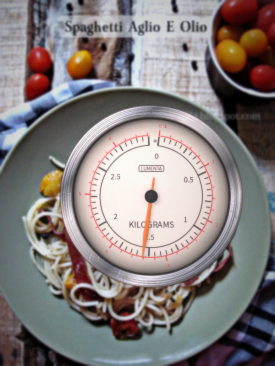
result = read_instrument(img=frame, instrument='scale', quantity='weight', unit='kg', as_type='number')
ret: 1.55 kg
